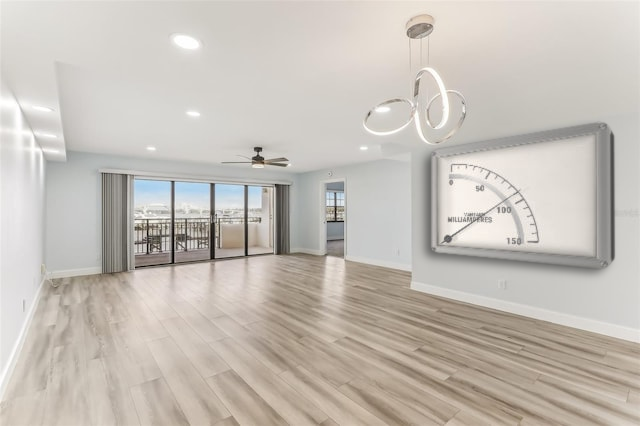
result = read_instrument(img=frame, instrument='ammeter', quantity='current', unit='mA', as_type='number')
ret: 90 mA
